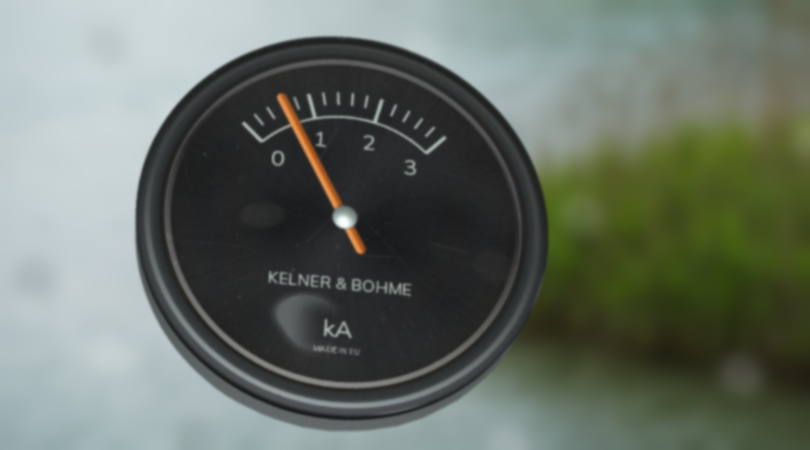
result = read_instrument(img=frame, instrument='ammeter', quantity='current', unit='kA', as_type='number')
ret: 0.6 kA
